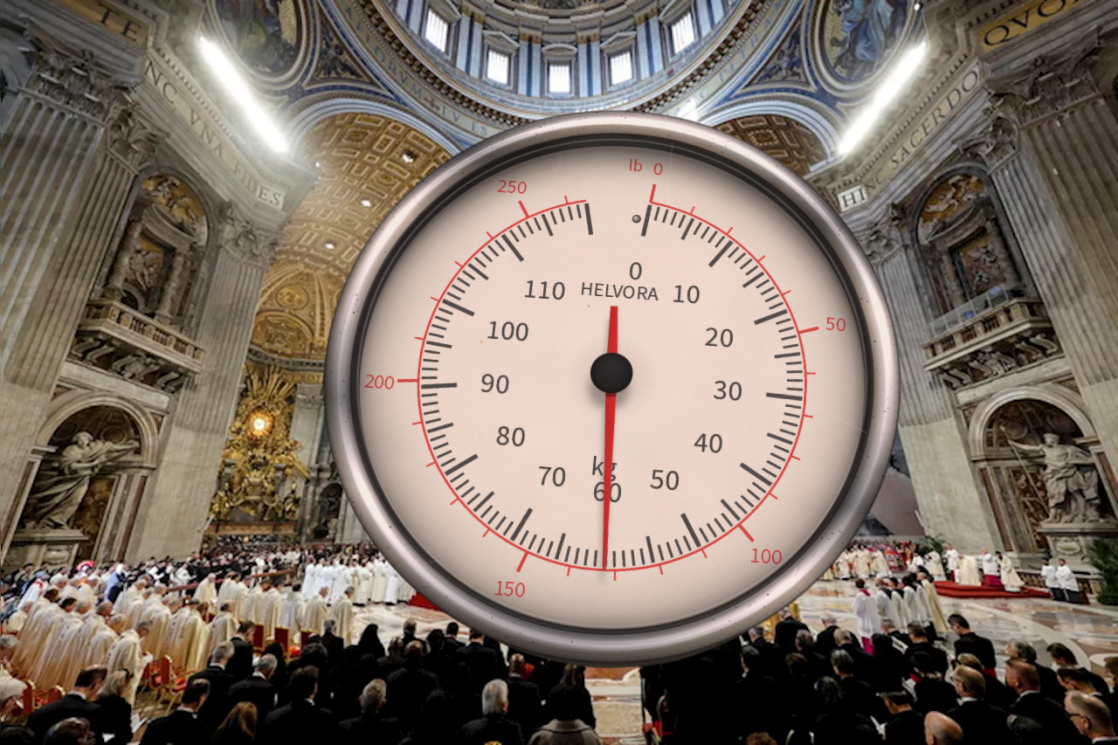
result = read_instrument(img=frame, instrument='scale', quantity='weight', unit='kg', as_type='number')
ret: 60 kg
